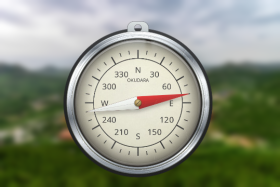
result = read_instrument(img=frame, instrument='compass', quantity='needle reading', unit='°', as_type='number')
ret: 80 °
